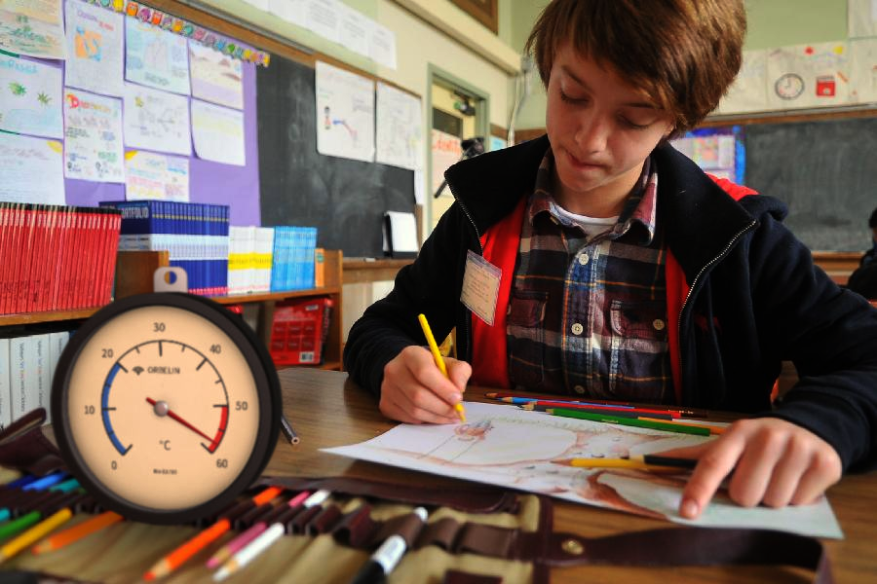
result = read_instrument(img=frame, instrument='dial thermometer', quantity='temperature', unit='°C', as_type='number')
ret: 57.5 °C
